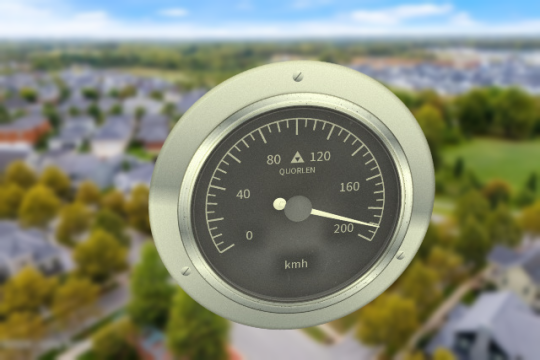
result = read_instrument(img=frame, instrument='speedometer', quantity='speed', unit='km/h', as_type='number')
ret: 190 km/h
